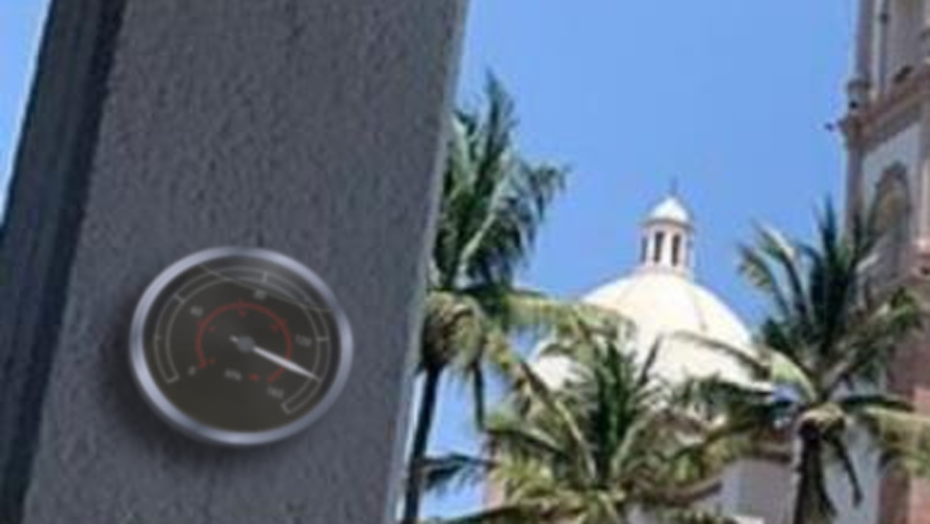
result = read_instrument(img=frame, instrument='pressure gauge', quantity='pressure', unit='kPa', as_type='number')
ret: 140 kPa
